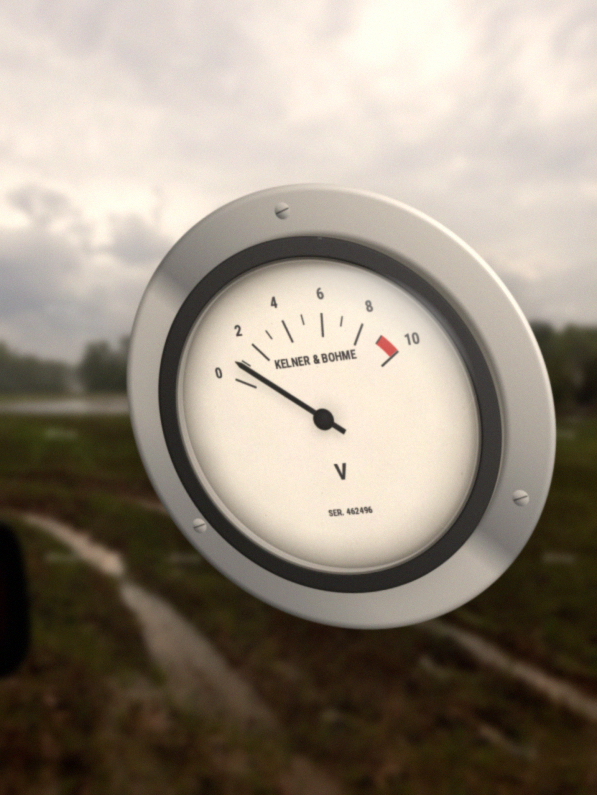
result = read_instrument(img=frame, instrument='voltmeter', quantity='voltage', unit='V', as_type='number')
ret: 1 V
